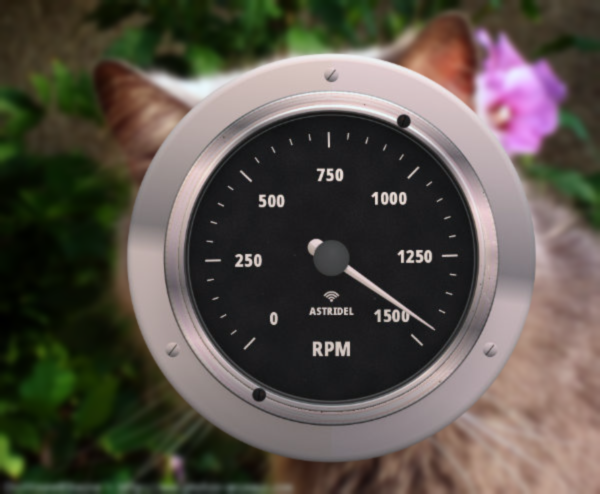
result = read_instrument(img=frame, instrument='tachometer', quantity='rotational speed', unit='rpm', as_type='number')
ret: 1450 rpm
